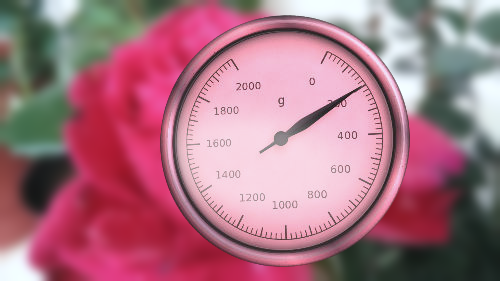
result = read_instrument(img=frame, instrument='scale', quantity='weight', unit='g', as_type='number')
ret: 200 g
